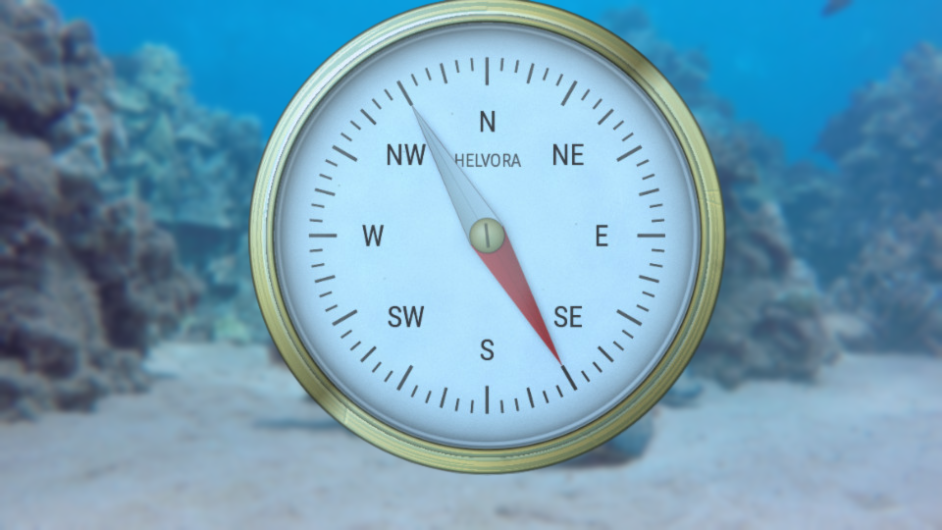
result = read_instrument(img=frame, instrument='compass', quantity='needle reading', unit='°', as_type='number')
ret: 150 °
